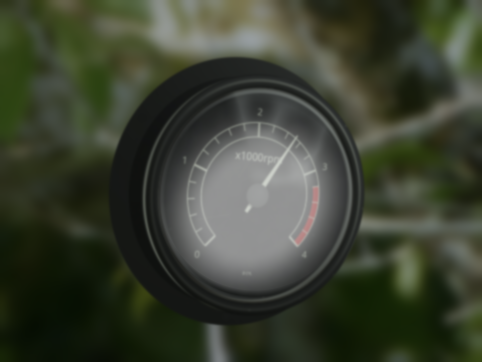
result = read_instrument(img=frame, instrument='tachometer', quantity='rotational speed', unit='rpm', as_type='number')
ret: 2500 rpm
